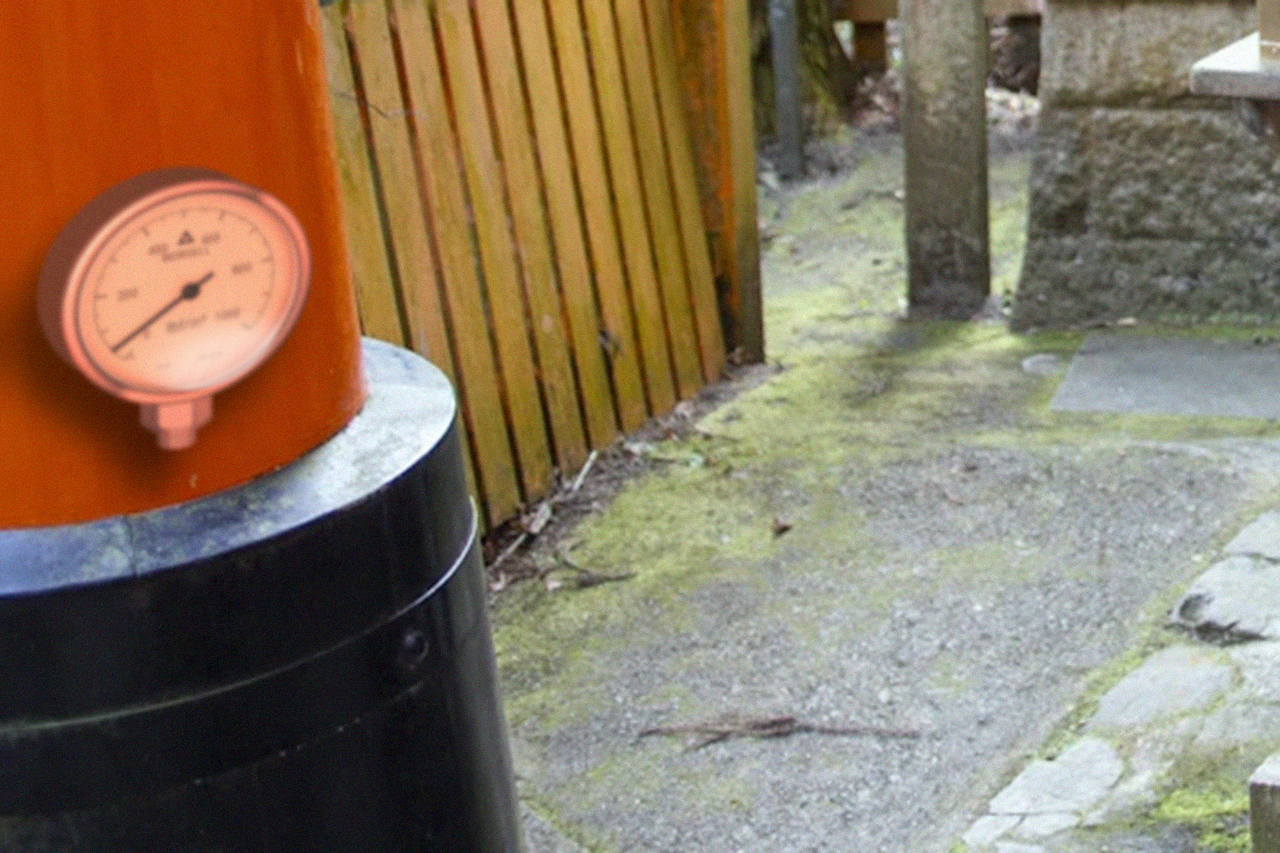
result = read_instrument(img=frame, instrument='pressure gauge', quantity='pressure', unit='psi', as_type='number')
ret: 50 psi
